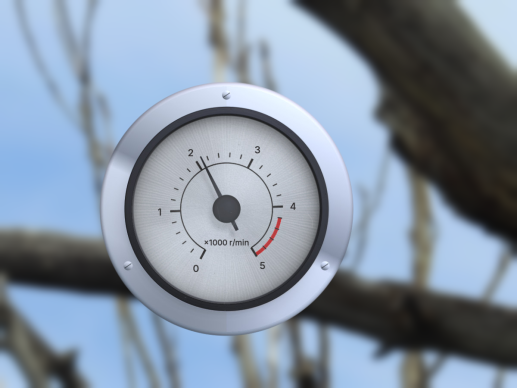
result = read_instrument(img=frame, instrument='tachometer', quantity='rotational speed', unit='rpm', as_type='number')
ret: 2100 rpm
